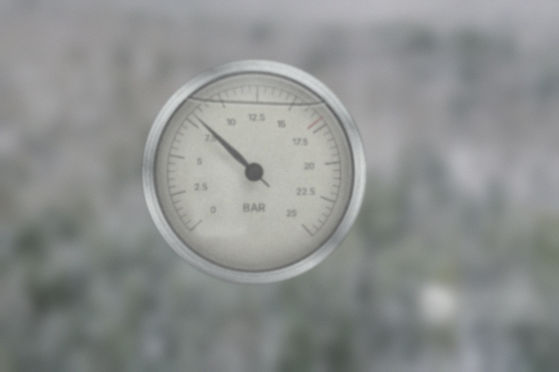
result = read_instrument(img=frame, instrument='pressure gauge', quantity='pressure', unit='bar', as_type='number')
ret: 8 bar
